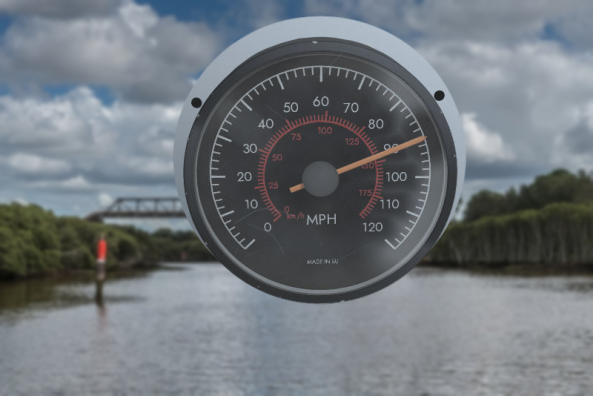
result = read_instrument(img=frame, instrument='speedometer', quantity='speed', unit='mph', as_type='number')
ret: 90 mph
